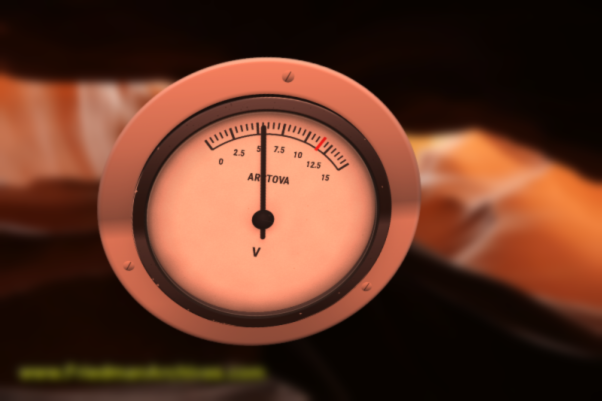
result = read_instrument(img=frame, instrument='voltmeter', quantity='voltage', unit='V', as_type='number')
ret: 5.5 V
